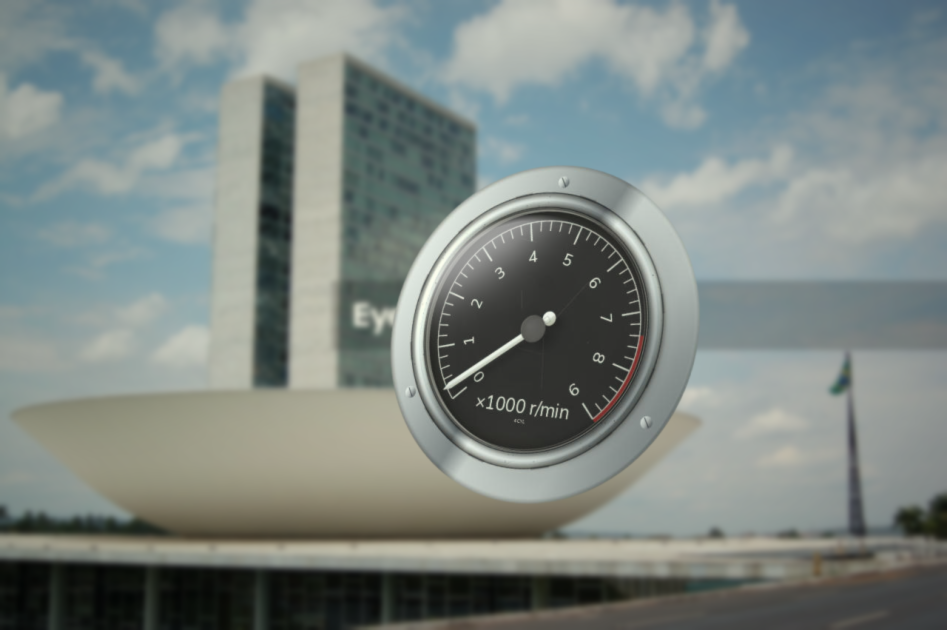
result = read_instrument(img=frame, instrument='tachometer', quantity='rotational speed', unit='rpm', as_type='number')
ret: 200 rpm
